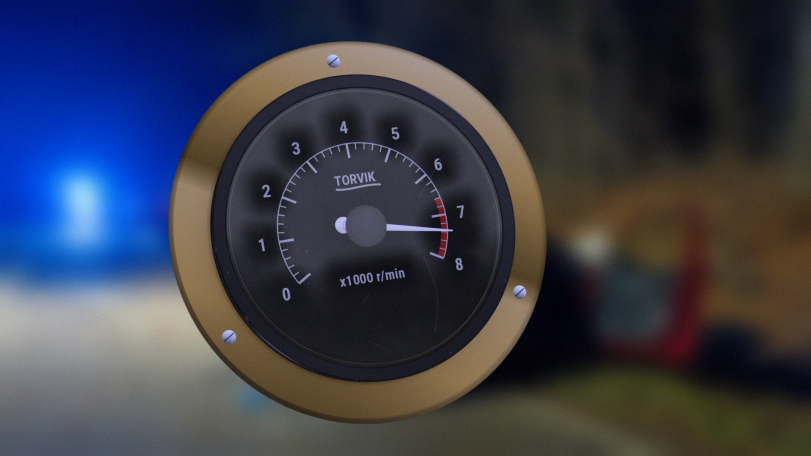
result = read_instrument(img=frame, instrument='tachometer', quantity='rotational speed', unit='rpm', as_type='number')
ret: 7400 rpm
